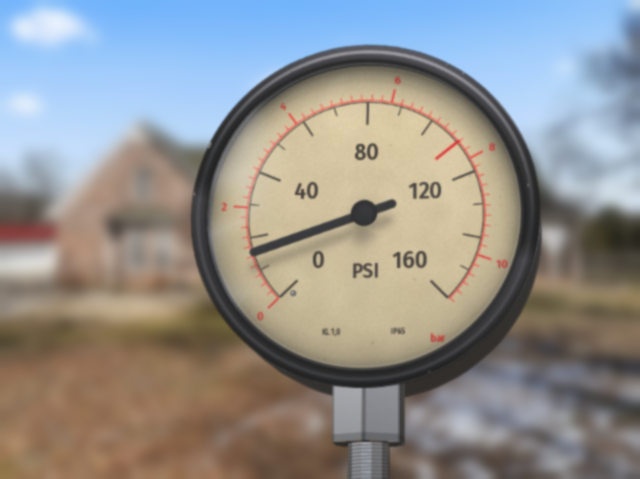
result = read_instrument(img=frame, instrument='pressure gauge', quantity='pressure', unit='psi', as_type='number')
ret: 15 psi
